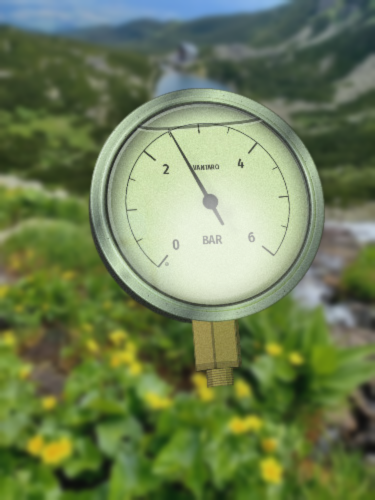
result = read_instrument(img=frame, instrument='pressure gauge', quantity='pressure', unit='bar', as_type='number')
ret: 2.5 bar
